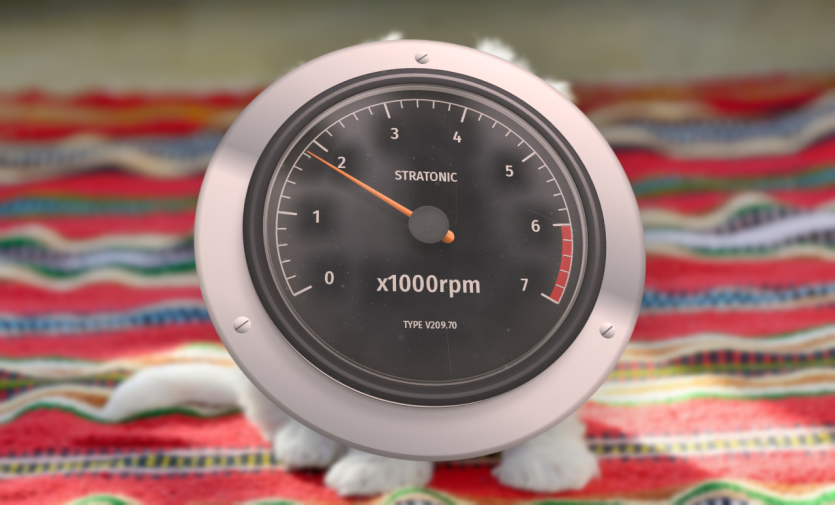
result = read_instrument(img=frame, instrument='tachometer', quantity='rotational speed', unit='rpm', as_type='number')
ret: 1800 rpm
